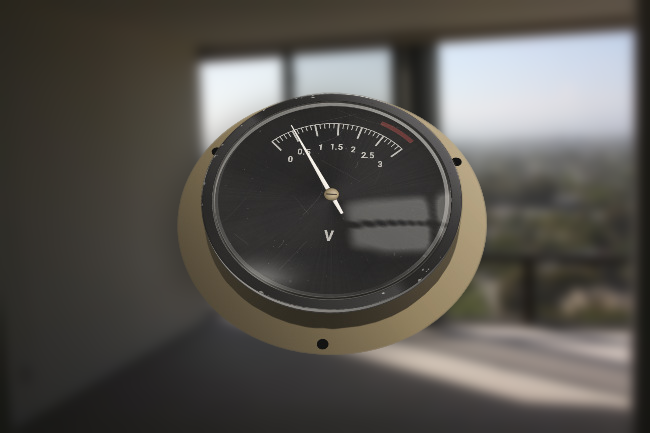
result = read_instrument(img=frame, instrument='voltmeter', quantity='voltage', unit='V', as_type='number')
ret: 0.5 V
